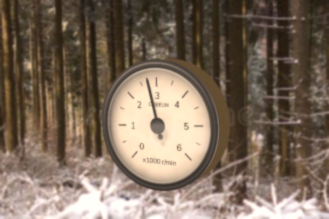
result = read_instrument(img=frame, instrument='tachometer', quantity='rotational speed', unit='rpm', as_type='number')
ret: 2750 rpm
